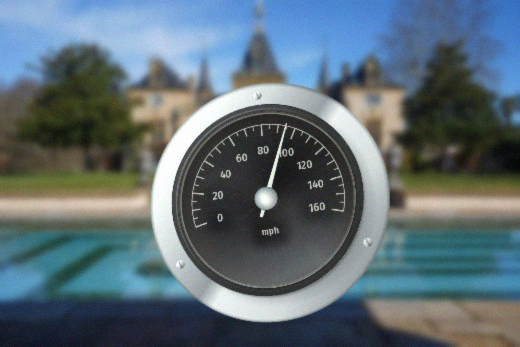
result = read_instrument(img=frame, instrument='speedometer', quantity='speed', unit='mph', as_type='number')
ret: 95 mph
